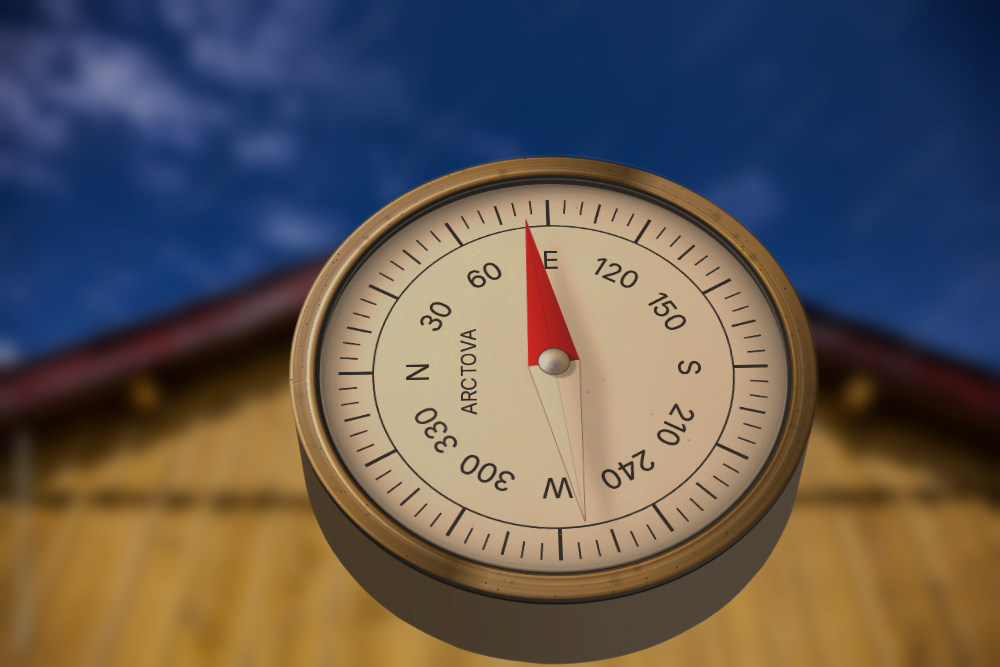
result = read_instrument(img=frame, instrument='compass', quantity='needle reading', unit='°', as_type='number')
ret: 82.5 °
